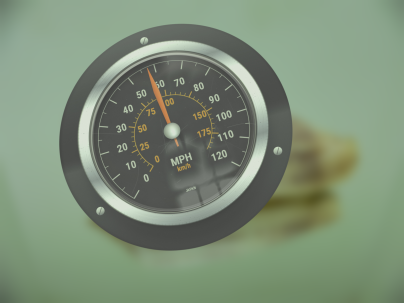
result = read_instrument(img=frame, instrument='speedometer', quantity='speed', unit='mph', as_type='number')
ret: 57.5 mph
